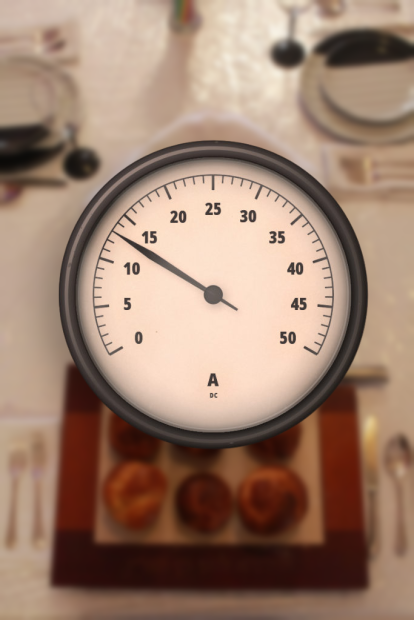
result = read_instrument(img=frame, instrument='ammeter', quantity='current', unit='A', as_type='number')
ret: 13 A
